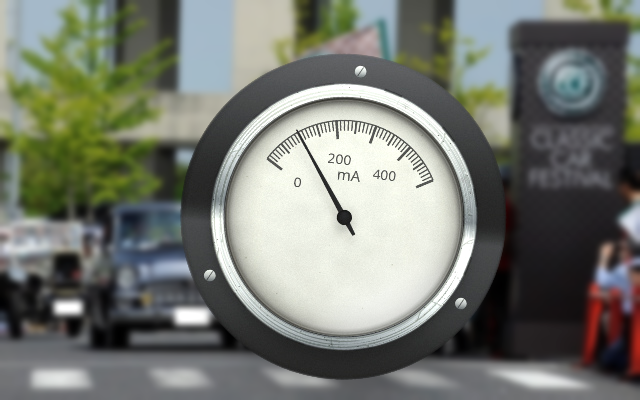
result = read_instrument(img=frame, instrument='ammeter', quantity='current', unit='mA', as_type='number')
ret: 100 mA
